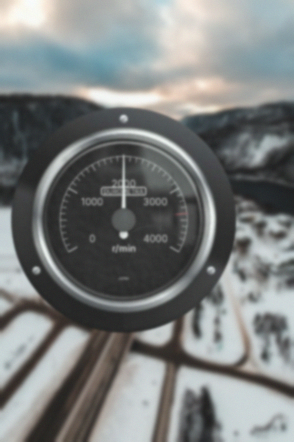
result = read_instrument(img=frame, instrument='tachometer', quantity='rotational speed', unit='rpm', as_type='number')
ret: 2000 rpm
